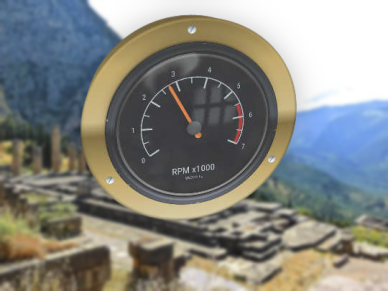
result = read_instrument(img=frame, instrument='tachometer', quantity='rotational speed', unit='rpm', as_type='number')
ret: 2750 rpm
